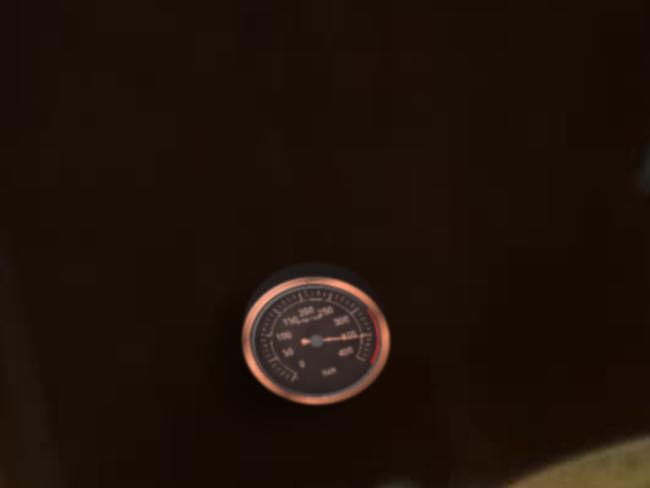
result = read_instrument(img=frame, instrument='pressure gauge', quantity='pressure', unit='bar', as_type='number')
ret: 350 bar
